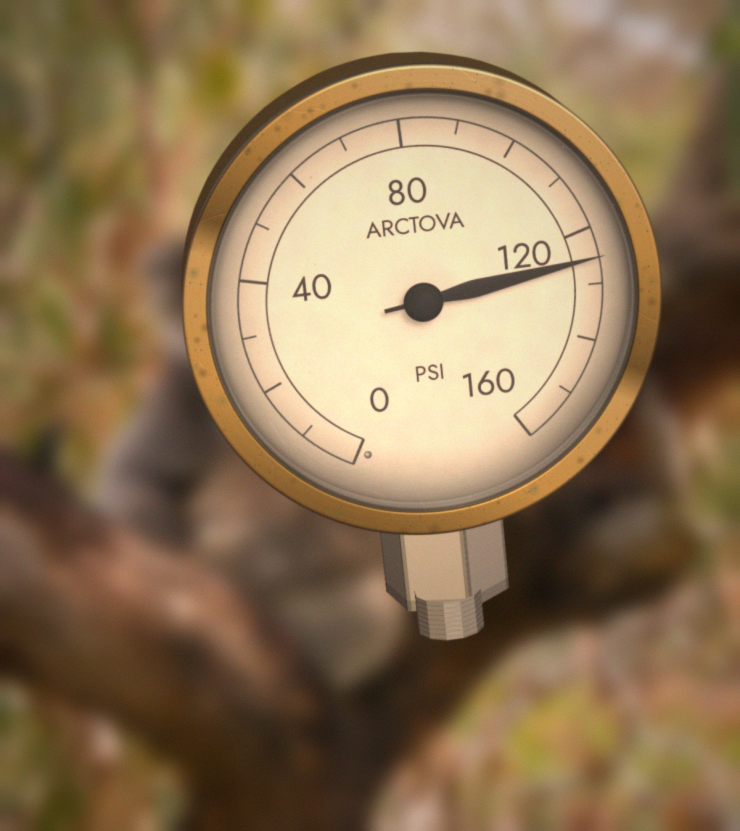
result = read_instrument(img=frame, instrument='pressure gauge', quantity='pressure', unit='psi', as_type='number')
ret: 125 psi
